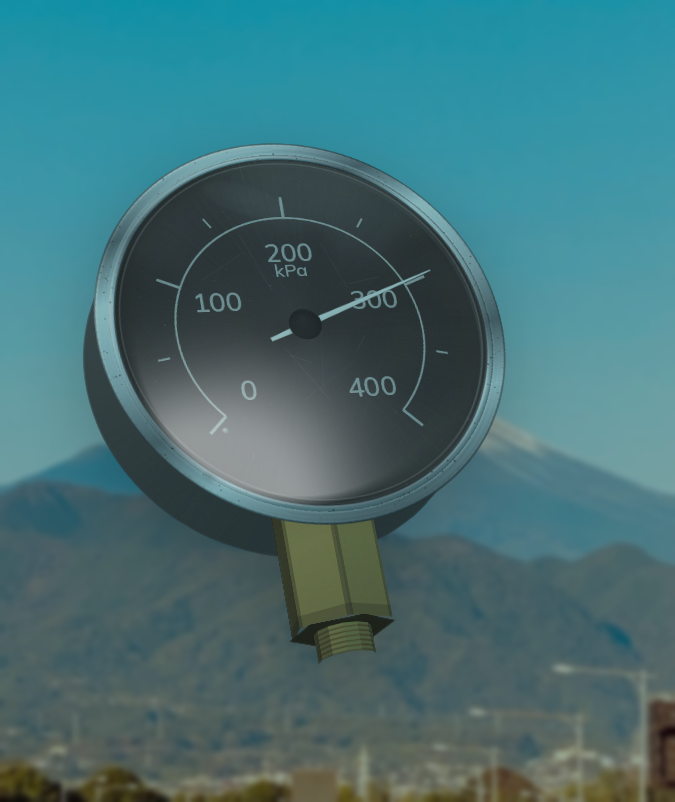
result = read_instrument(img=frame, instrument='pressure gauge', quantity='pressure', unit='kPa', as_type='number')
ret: 300 kPa
